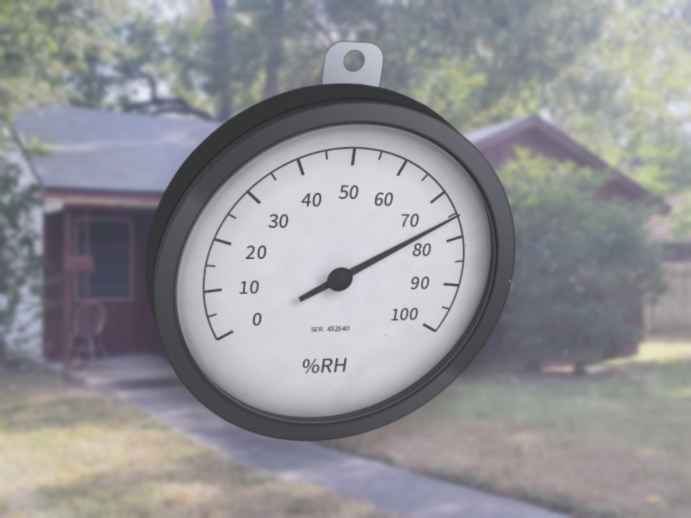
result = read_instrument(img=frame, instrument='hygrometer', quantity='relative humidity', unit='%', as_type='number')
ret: 75 %
